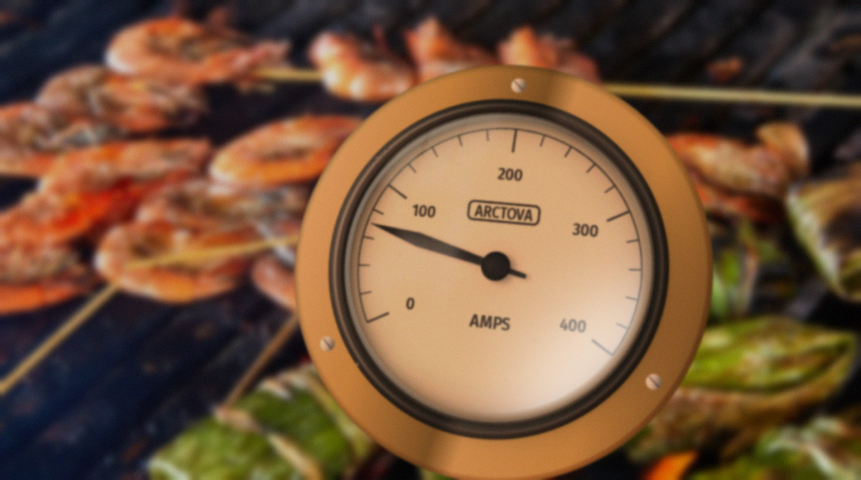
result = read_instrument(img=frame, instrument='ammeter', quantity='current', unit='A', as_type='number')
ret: 70 A
